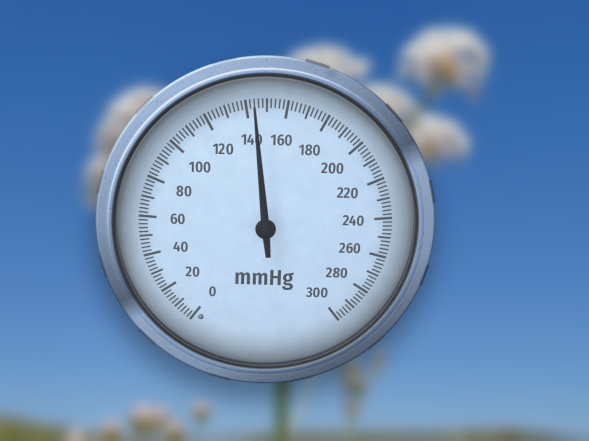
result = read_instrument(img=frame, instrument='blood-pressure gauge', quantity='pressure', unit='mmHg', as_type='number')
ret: 144 mmHg
